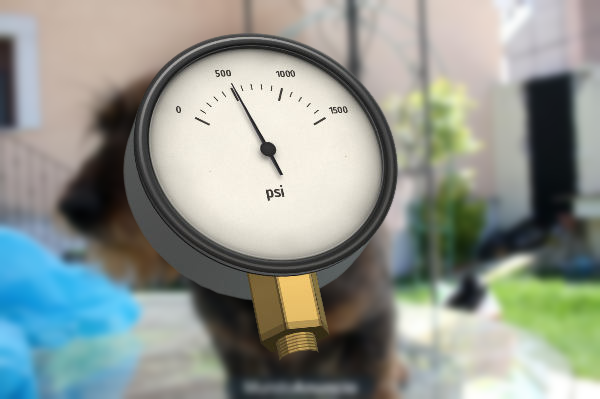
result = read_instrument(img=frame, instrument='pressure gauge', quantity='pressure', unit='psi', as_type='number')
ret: 500 psi
